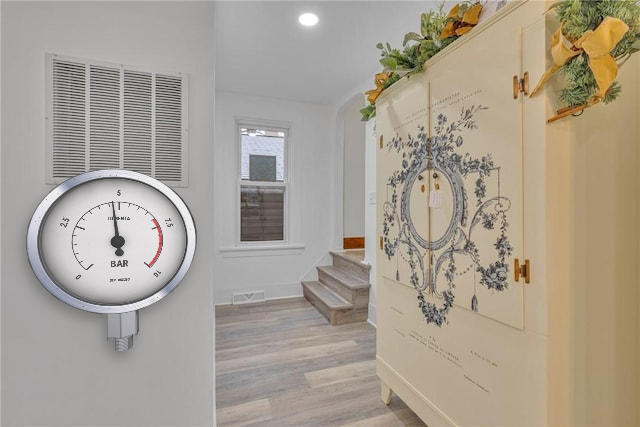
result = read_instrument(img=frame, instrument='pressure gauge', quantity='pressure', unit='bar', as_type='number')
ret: 4.75 bar
